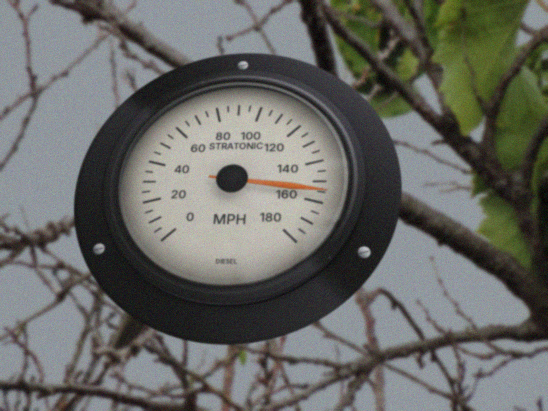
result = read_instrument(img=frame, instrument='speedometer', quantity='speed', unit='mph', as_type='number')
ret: 155 mph
